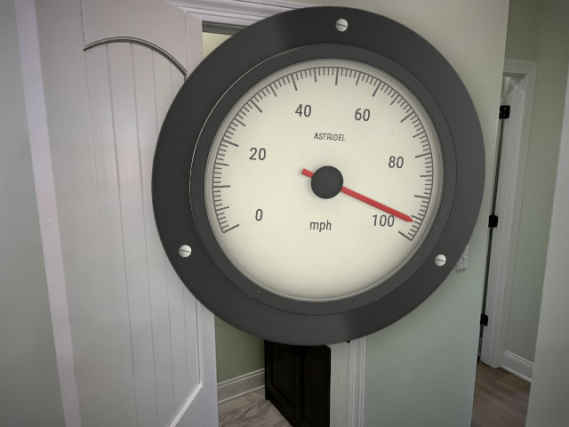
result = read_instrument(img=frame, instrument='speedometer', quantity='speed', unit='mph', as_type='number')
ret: 96 mph
